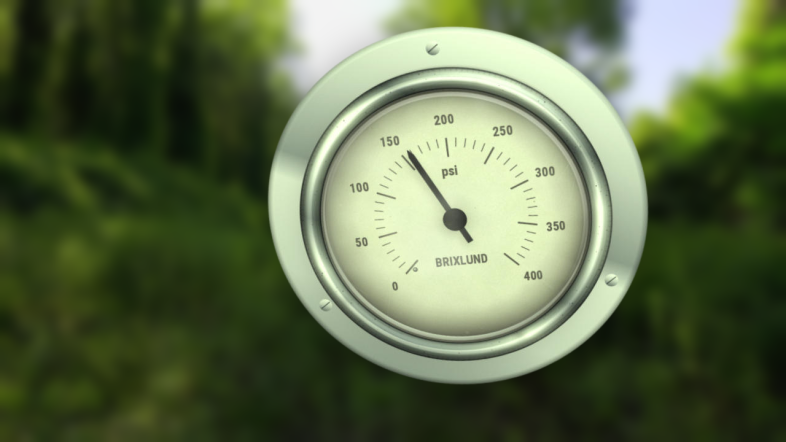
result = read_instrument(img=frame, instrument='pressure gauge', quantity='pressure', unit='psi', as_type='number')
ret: 160 psi
